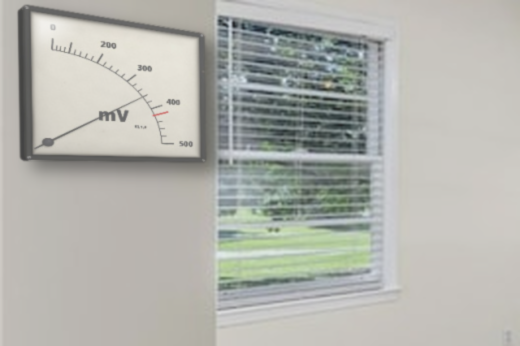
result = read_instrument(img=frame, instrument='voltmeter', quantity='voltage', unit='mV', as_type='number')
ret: 360 mV
